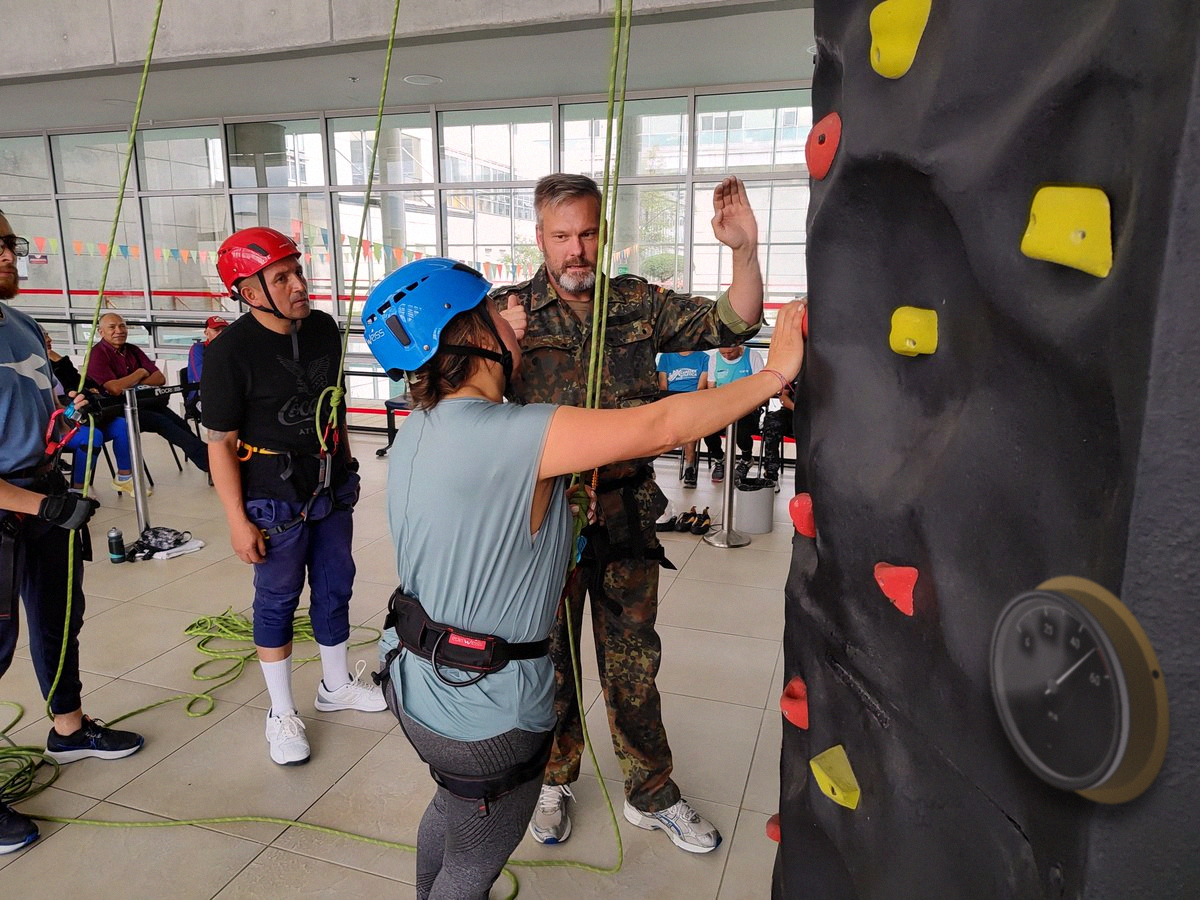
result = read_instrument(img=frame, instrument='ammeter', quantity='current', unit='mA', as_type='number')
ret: 50 mA
